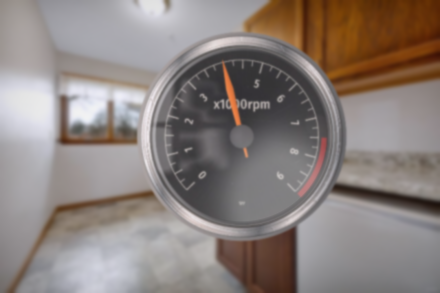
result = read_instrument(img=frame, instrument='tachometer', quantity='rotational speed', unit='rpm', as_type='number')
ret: 4000 rpm
